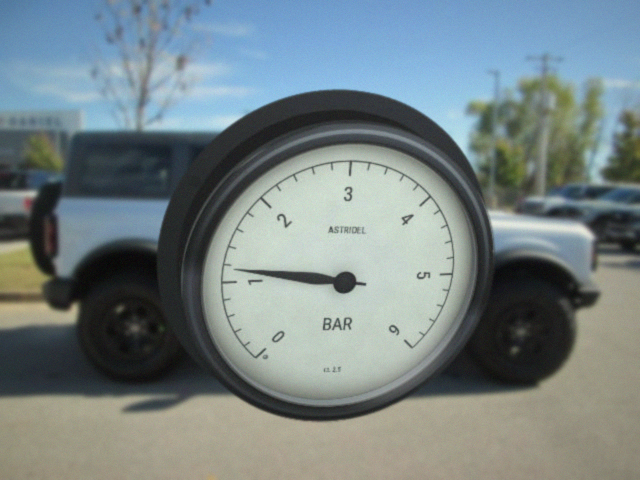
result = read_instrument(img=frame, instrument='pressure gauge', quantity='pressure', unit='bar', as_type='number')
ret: 1.2 bar
